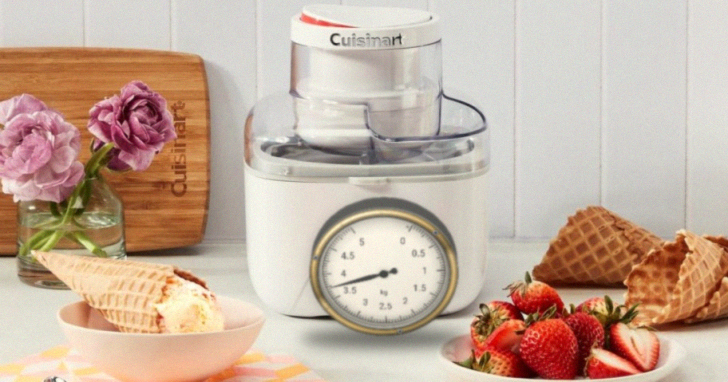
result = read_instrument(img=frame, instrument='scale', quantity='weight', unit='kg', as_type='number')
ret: 3.75 kg
